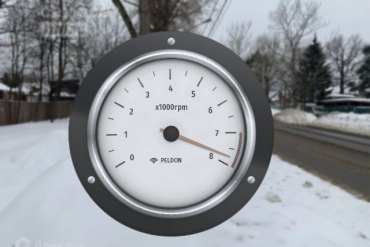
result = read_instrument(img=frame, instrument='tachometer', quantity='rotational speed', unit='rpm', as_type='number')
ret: 7750 rpm
